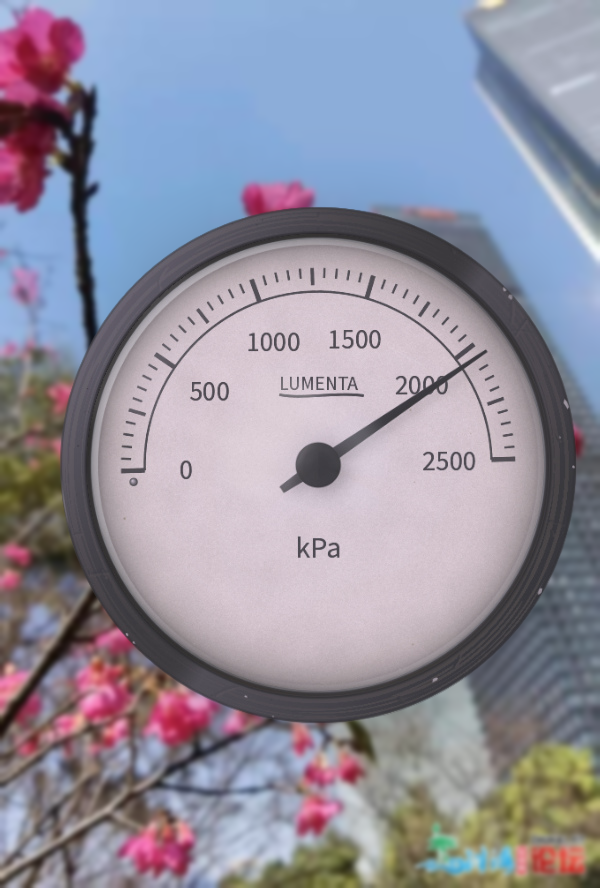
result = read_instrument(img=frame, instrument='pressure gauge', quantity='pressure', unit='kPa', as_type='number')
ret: 2050 kPa
